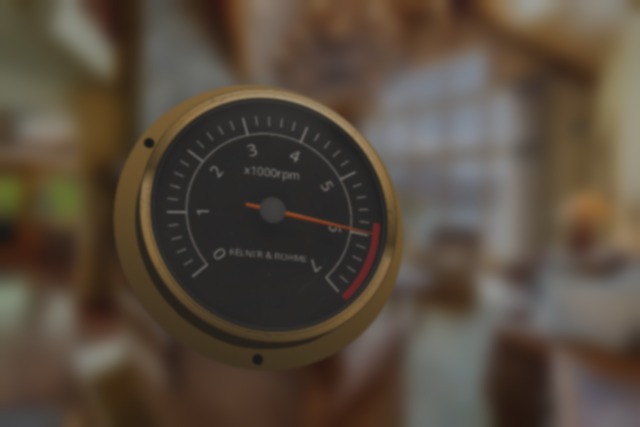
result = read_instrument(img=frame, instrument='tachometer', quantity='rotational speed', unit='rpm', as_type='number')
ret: 6000 rpm
